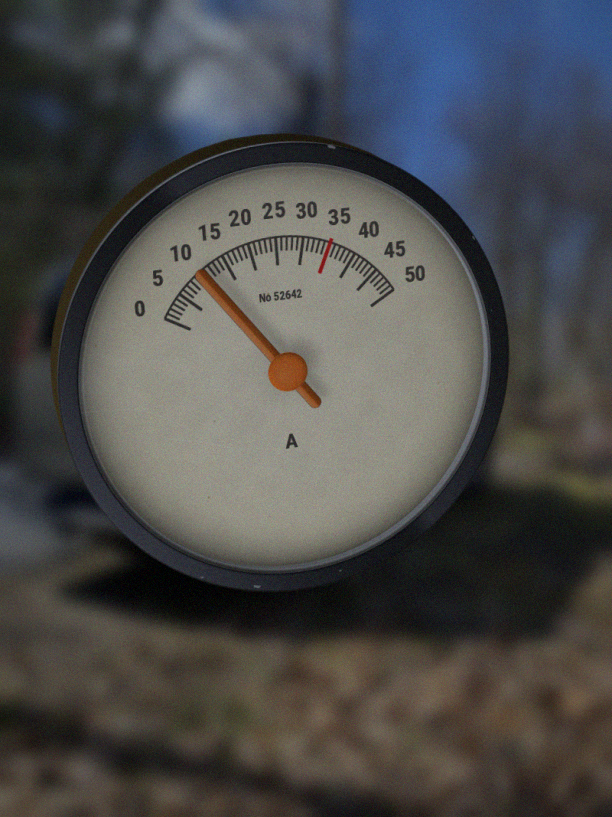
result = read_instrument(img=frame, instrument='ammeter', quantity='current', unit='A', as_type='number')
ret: 10 A
